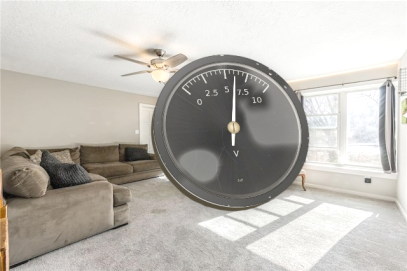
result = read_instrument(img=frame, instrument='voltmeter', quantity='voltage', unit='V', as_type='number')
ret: 6 V
